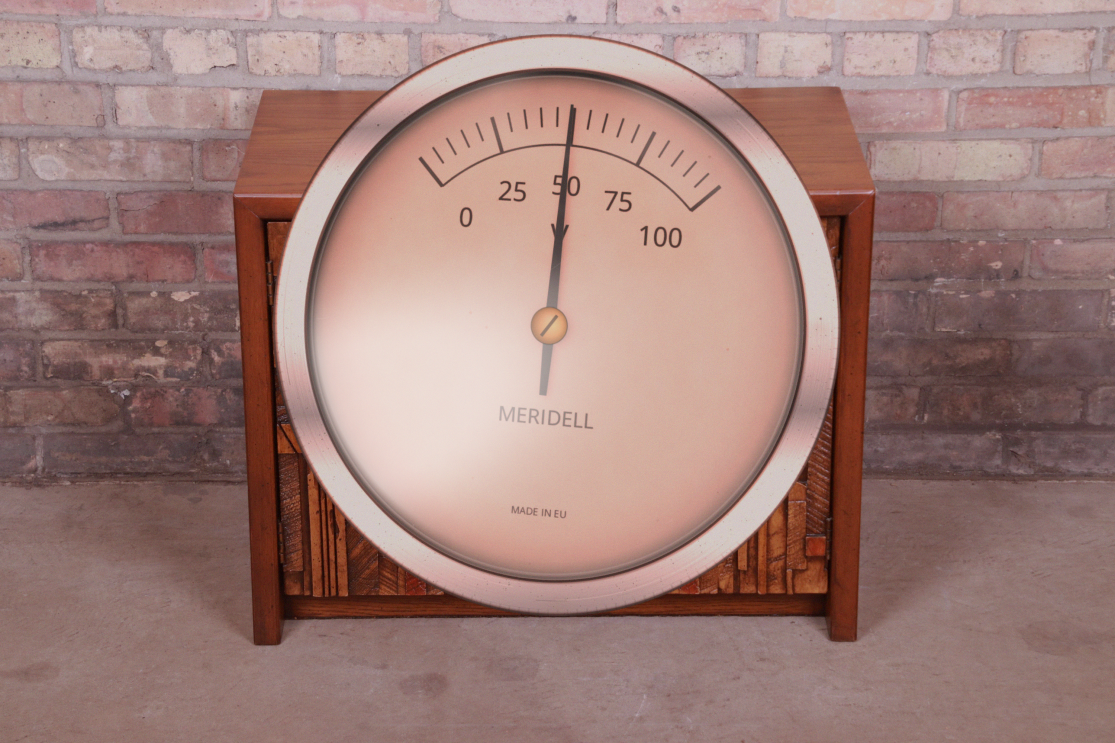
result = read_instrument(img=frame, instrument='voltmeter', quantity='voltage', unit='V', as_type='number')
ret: 50 V
